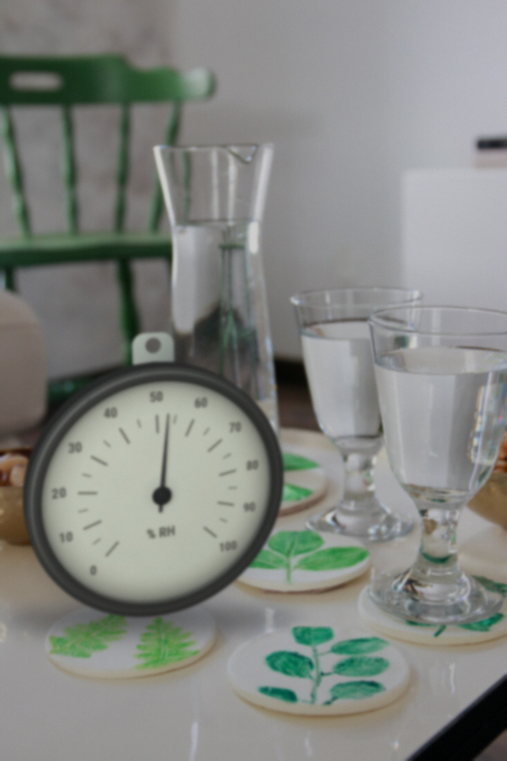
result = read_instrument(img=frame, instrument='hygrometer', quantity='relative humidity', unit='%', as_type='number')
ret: 52.5 %
